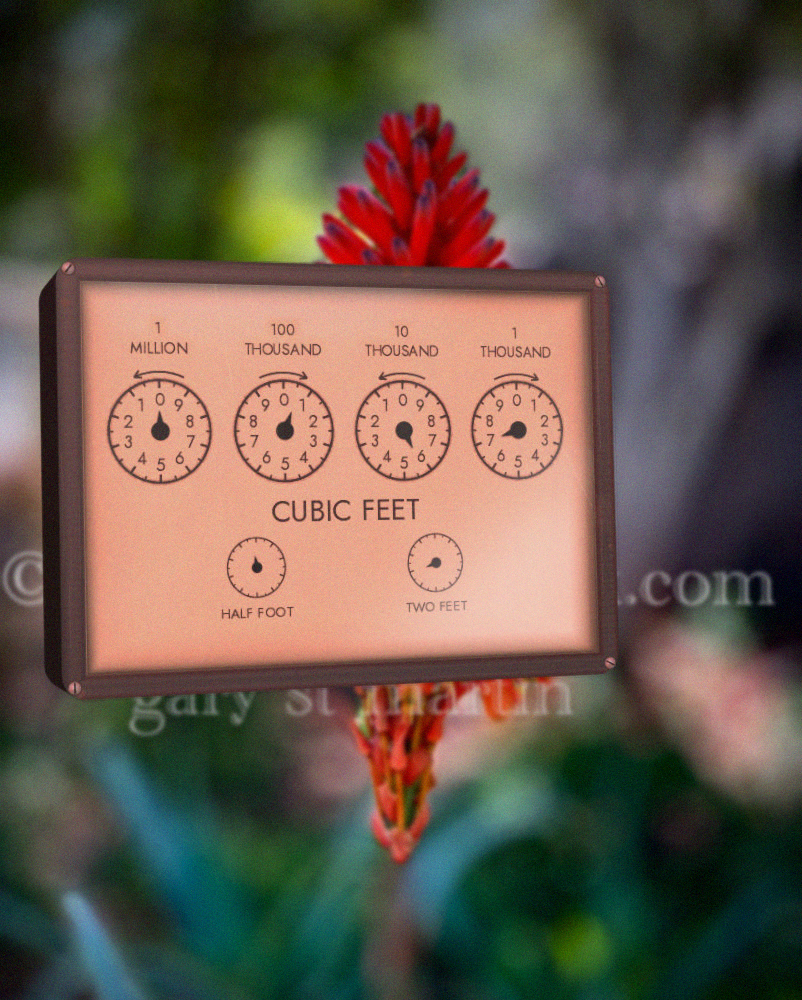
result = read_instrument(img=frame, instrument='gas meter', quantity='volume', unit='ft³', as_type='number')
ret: 5700 ft³
